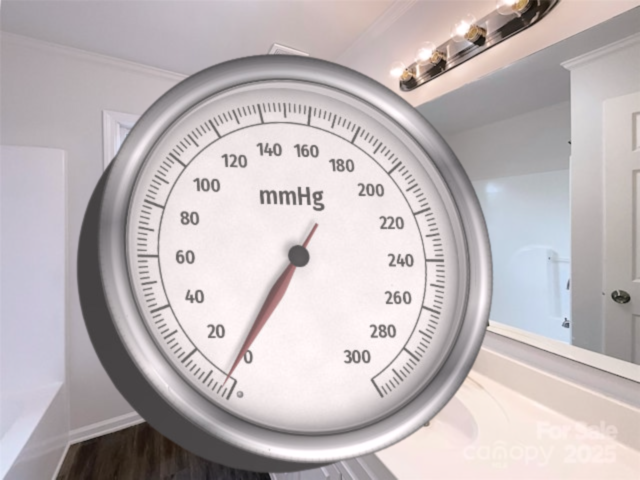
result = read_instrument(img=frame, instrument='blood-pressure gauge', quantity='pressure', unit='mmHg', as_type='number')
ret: 4 mmHg
